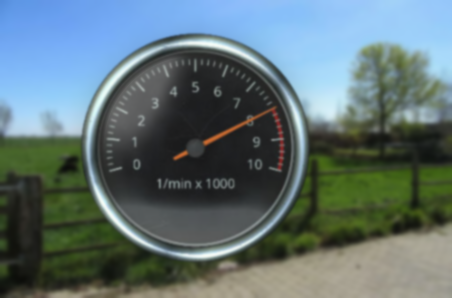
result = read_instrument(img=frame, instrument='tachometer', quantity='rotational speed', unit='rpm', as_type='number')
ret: 8000 rpm
